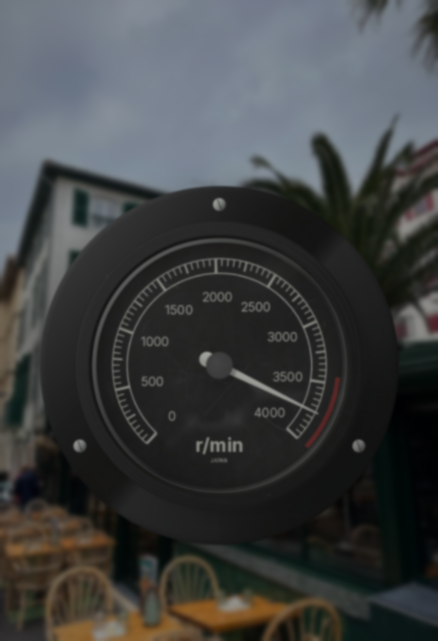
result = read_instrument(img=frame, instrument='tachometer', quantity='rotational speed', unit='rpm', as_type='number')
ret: 3750 rpm
